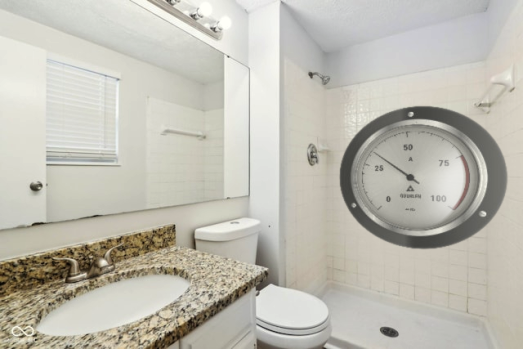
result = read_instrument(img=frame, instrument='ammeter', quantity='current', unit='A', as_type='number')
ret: 32.5 A
